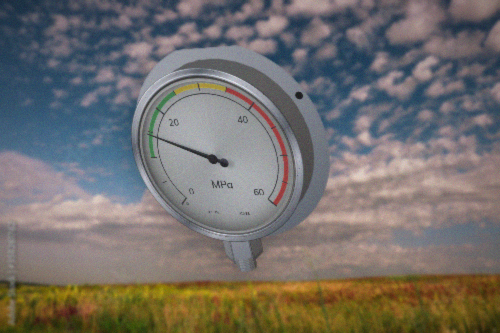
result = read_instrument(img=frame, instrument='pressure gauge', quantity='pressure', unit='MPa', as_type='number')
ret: 15 MPa
